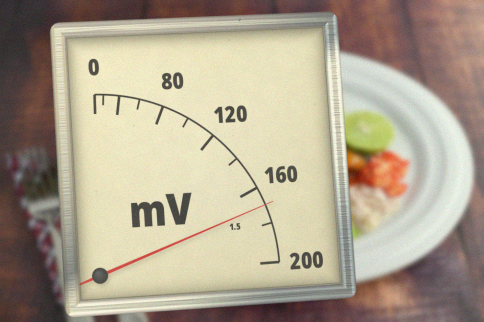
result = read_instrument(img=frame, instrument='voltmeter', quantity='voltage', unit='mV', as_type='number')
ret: 170 mV
